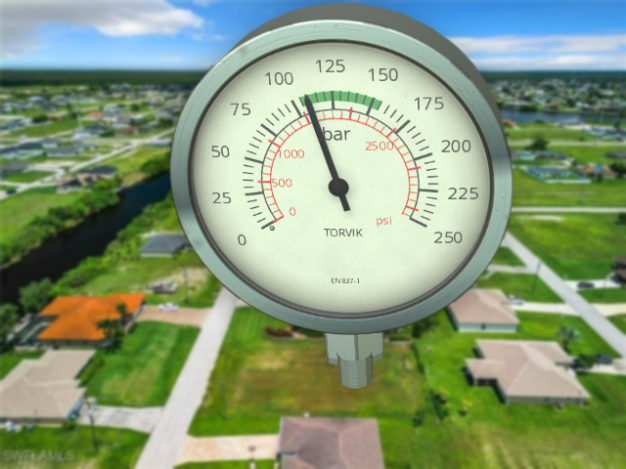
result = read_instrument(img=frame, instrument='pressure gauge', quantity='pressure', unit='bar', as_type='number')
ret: 110 bar
